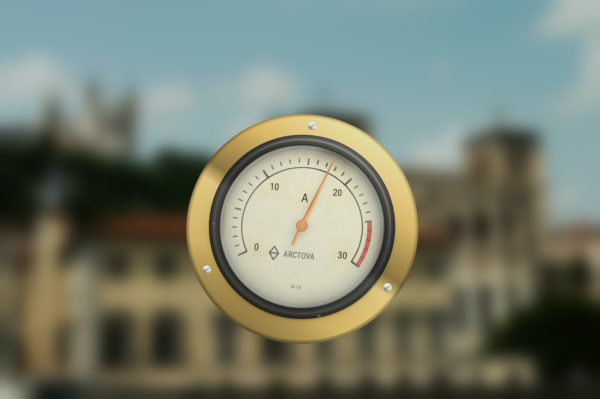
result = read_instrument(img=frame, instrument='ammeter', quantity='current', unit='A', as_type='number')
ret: 17.5 A
